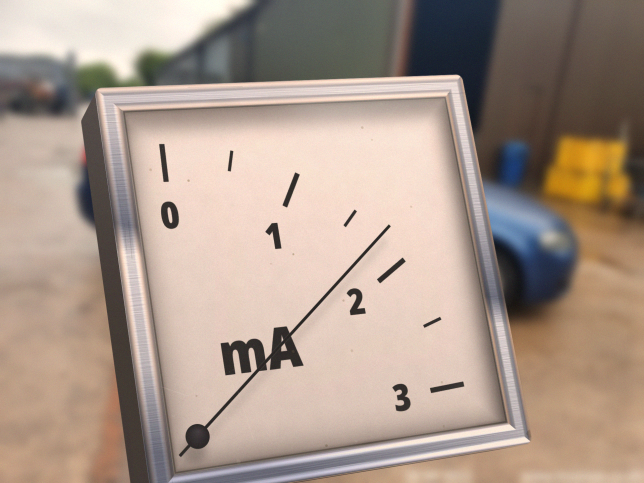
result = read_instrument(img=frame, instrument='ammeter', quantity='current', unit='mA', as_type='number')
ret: 1.75 mA
